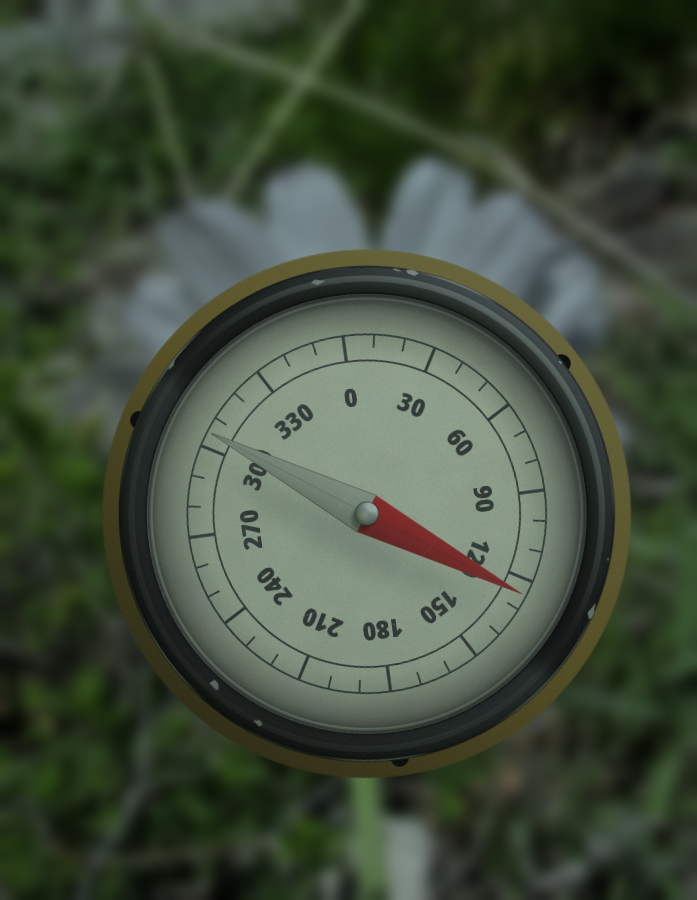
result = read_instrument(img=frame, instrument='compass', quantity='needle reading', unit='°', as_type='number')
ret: 125 °
